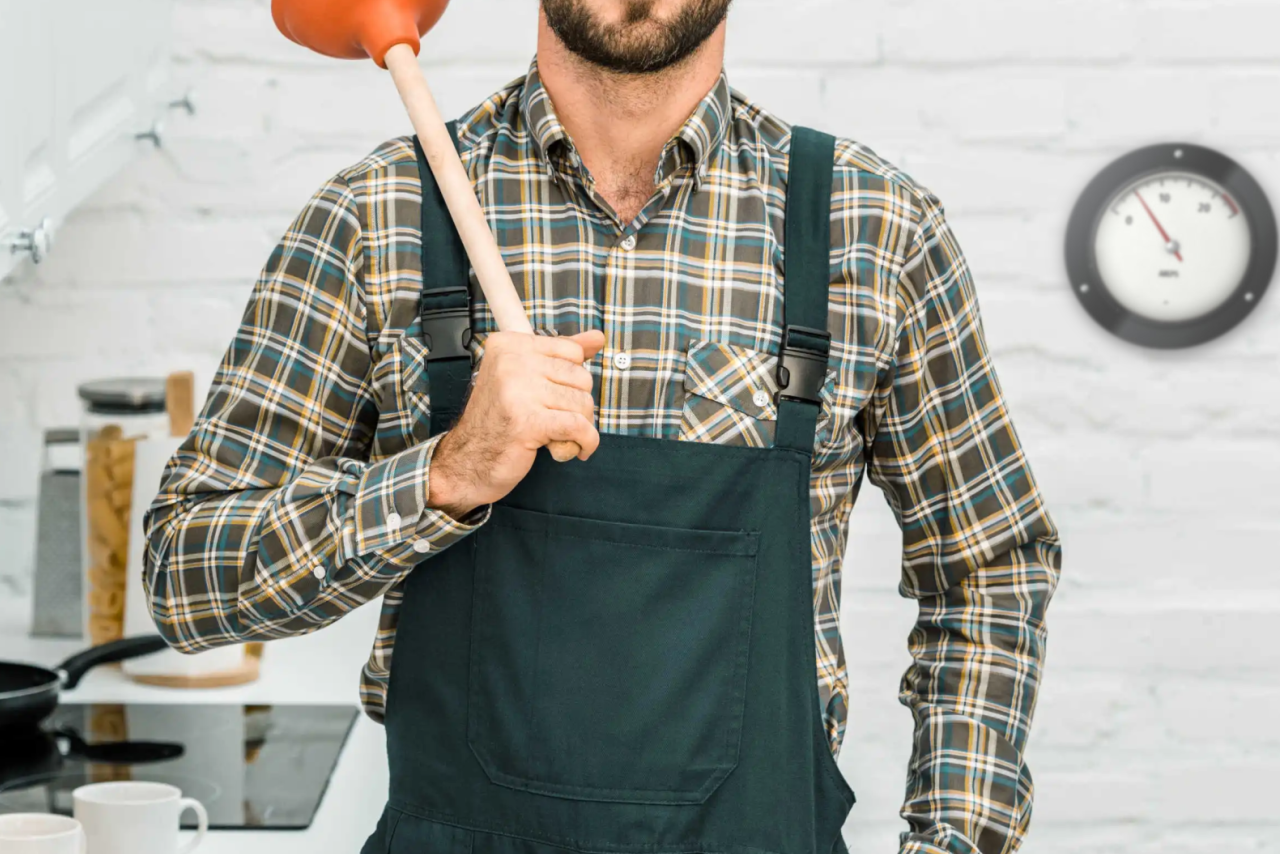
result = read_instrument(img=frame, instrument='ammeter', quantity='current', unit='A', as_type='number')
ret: 5 A
